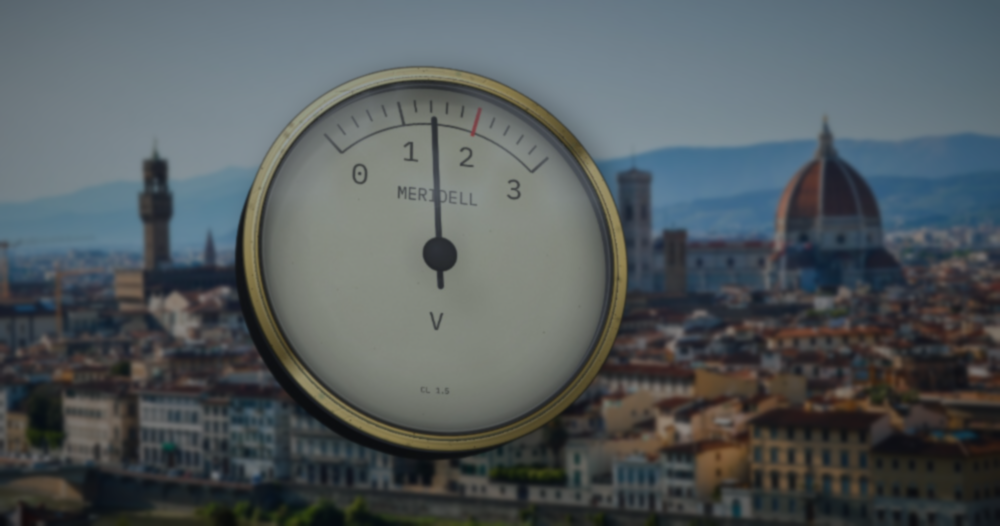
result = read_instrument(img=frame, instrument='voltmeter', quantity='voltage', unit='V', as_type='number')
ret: 1.4 V
